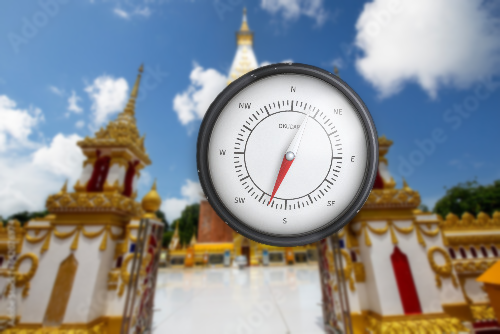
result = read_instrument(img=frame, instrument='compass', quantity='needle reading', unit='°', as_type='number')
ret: 200 °
